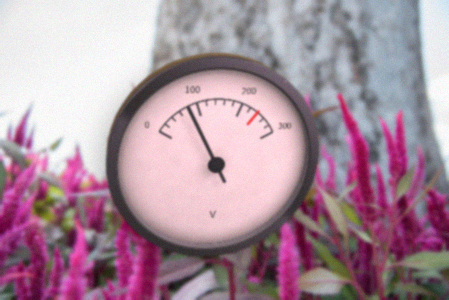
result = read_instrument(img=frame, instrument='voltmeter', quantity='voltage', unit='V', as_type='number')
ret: 80 V
